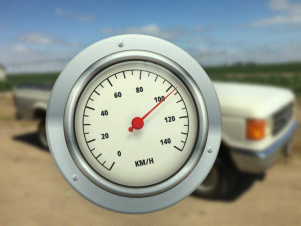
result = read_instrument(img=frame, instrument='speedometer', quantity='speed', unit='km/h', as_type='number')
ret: 102.5 km/h
